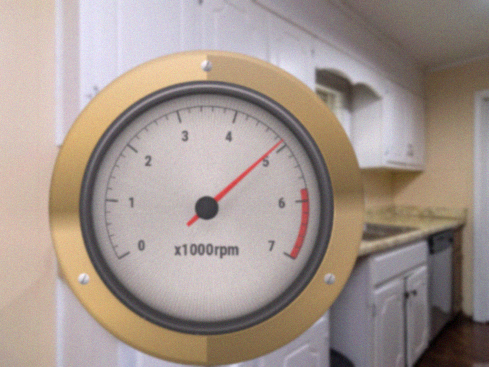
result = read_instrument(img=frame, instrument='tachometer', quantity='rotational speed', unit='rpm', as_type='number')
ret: 4900 rpm
